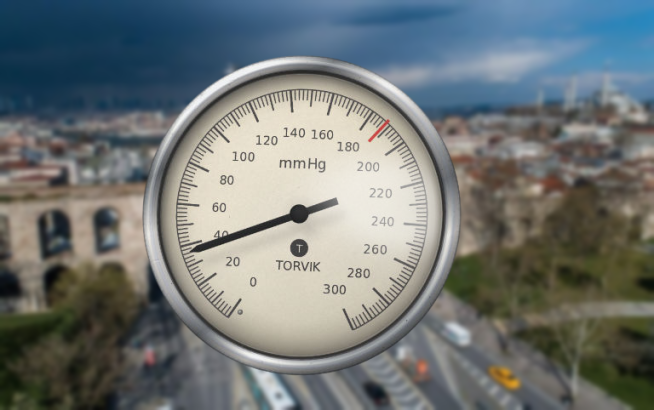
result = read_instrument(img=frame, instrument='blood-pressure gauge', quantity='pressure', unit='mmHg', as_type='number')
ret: 36 mmHg
